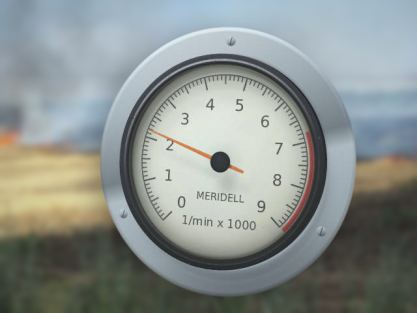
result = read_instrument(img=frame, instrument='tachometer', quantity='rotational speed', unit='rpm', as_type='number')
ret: 2200 rpm
